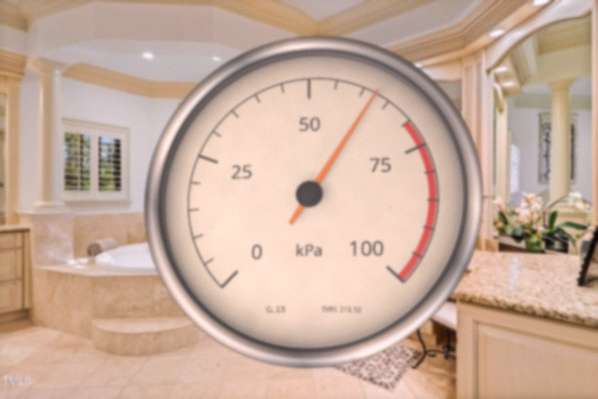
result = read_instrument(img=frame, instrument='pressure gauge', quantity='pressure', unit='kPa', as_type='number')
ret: 62.5 kPa
